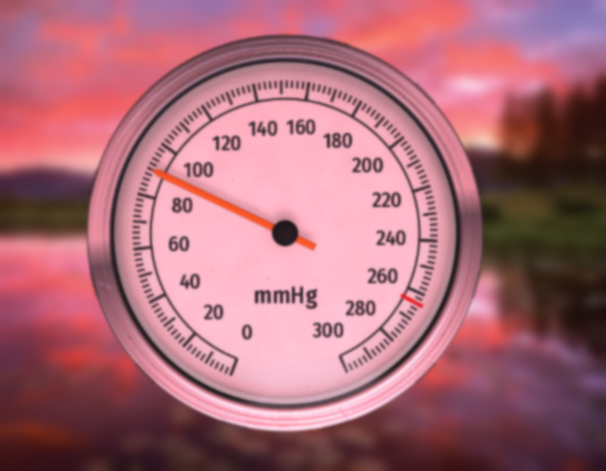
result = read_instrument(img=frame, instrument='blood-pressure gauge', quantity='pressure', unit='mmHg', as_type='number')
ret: 90 mmHg
